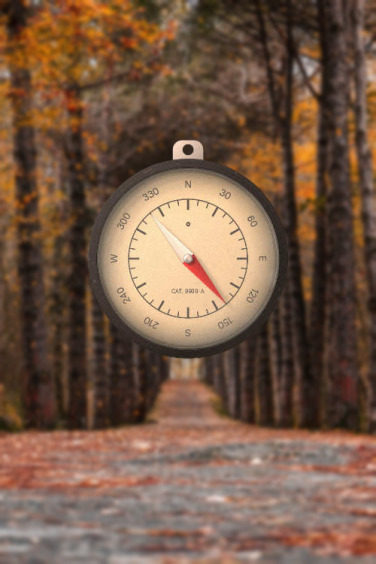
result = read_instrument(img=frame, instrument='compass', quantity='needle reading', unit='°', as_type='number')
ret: 140 °
